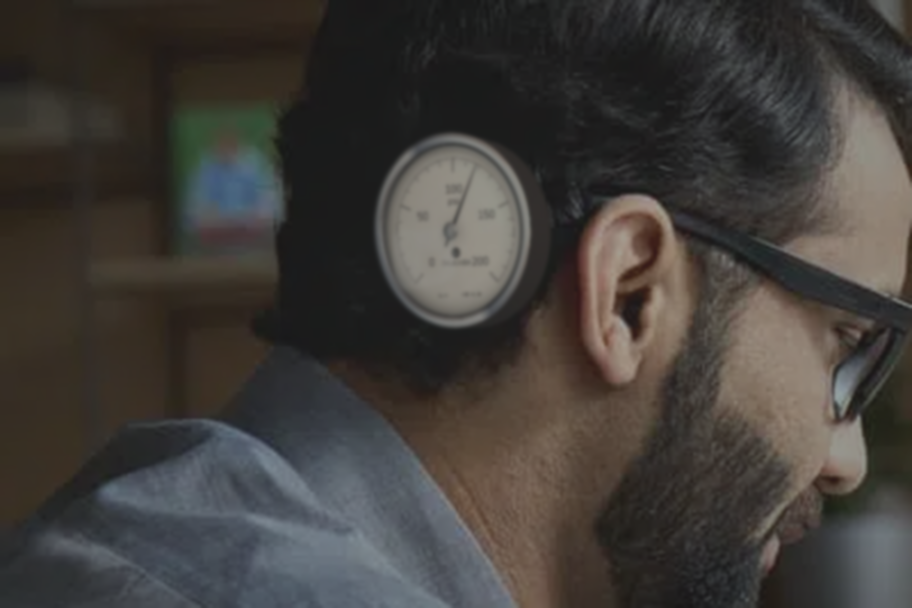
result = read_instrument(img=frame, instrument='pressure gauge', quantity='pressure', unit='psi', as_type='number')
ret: 120 psi
